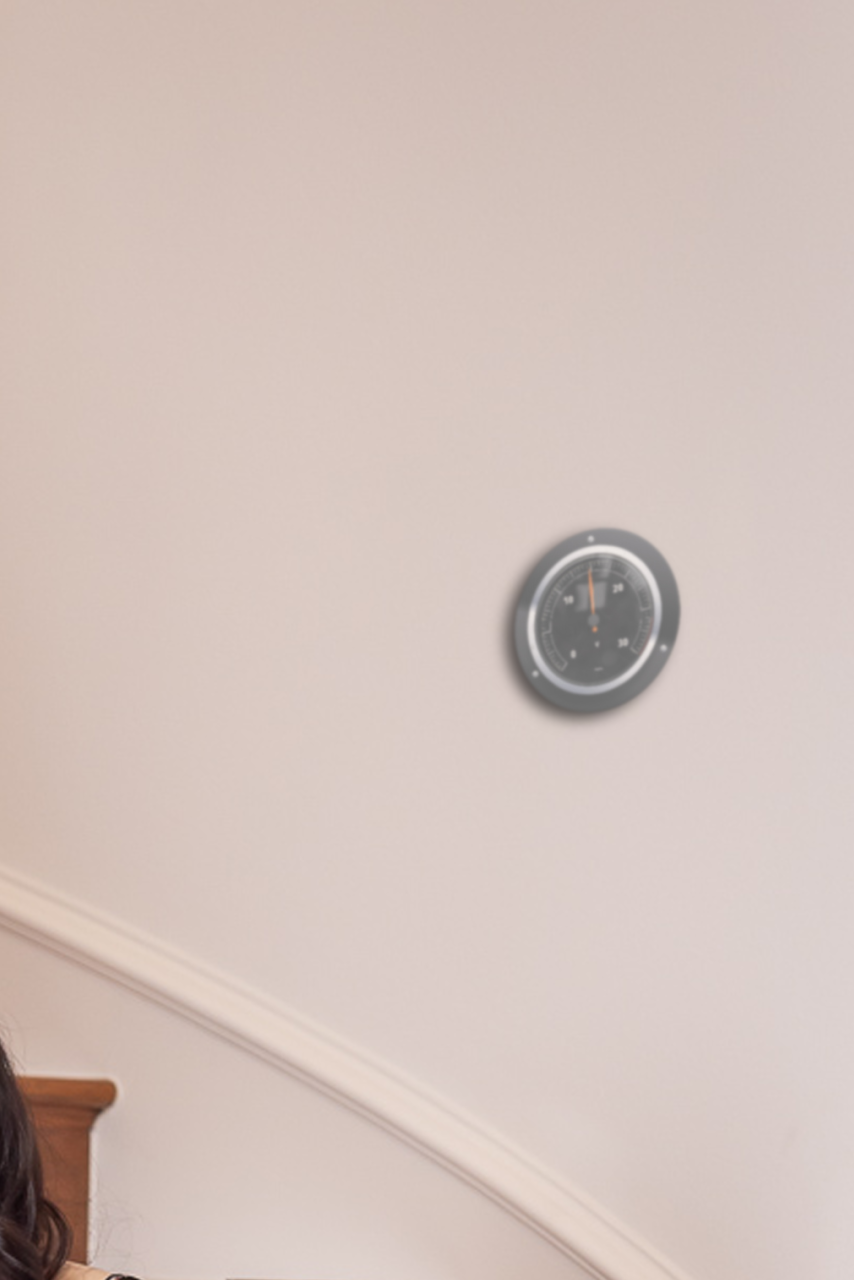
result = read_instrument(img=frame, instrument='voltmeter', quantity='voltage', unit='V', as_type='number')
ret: 15 V
